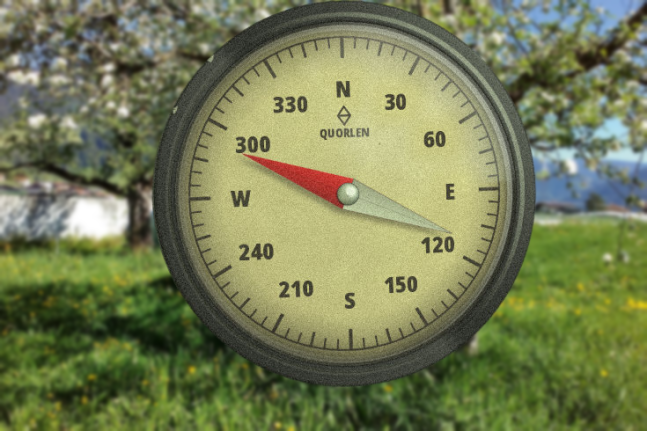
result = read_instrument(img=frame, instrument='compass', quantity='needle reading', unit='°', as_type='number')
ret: 292.5 °
